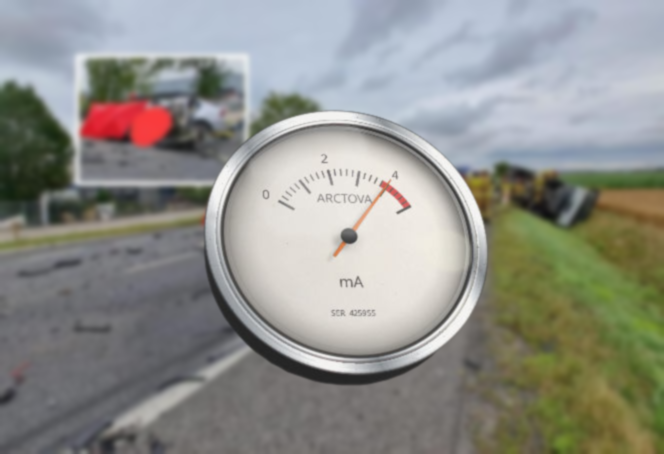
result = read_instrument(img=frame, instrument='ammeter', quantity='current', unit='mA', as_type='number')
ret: 4 mA
